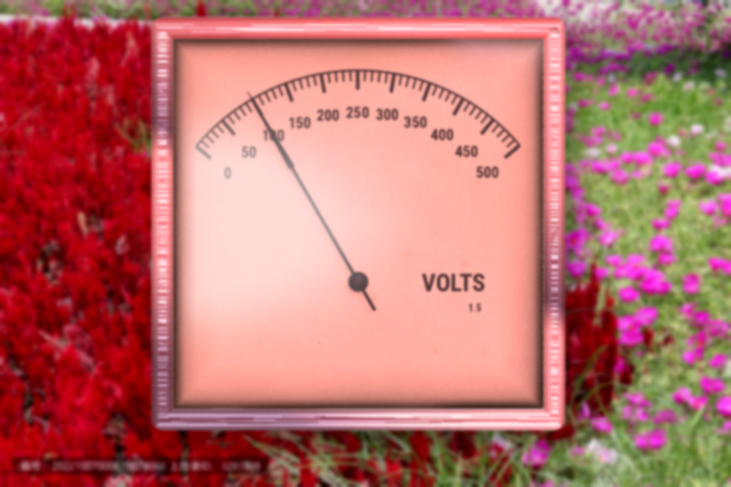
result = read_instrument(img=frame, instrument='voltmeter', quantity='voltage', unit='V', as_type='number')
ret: 100 V
